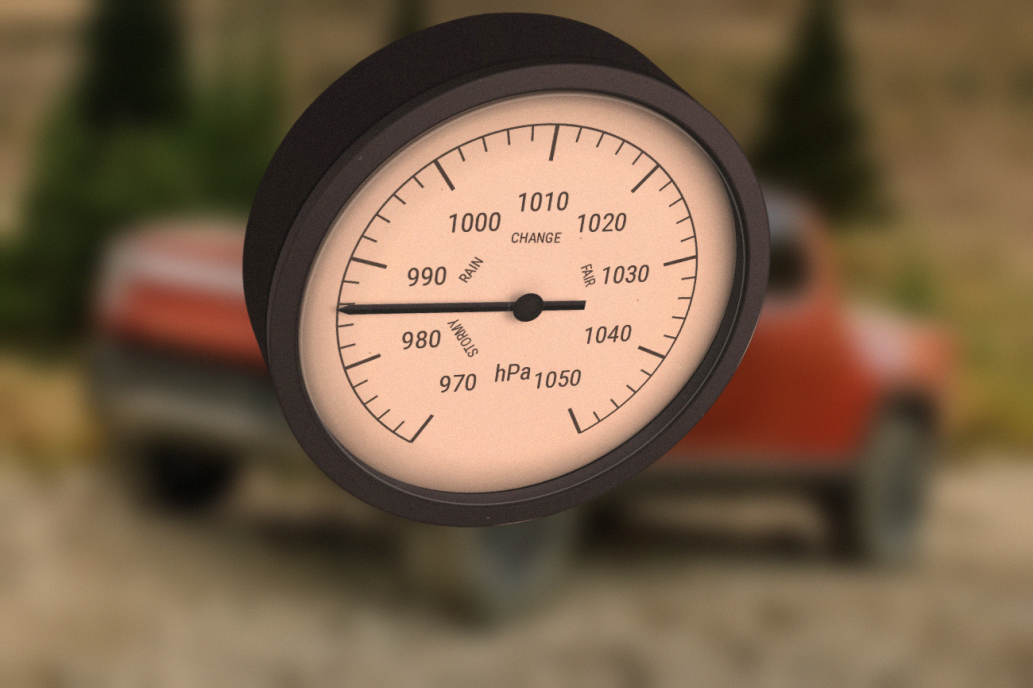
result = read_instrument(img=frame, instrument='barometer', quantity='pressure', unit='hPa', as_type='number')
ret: 986 hPa
